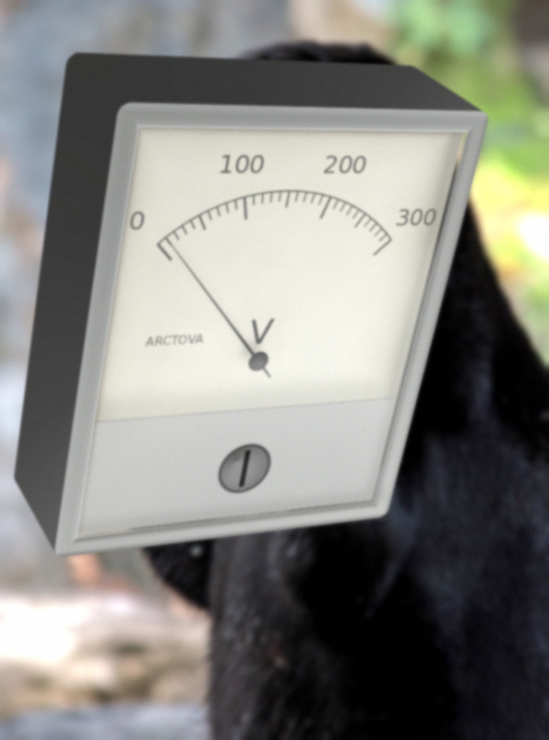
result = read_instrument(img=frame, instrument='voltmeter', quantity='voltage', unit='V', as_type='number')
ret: 10 V
